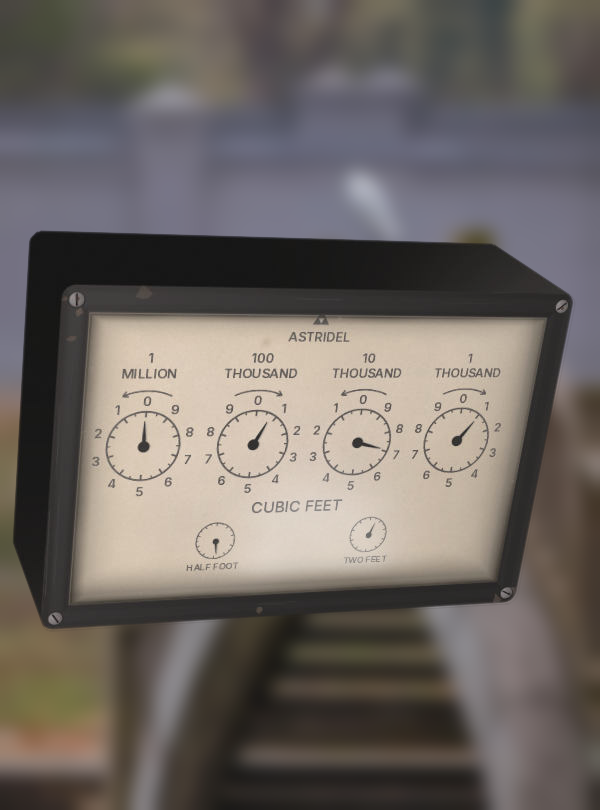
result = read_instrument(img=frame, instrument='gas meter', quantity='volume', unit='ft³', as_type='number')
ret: 7100 ft³
